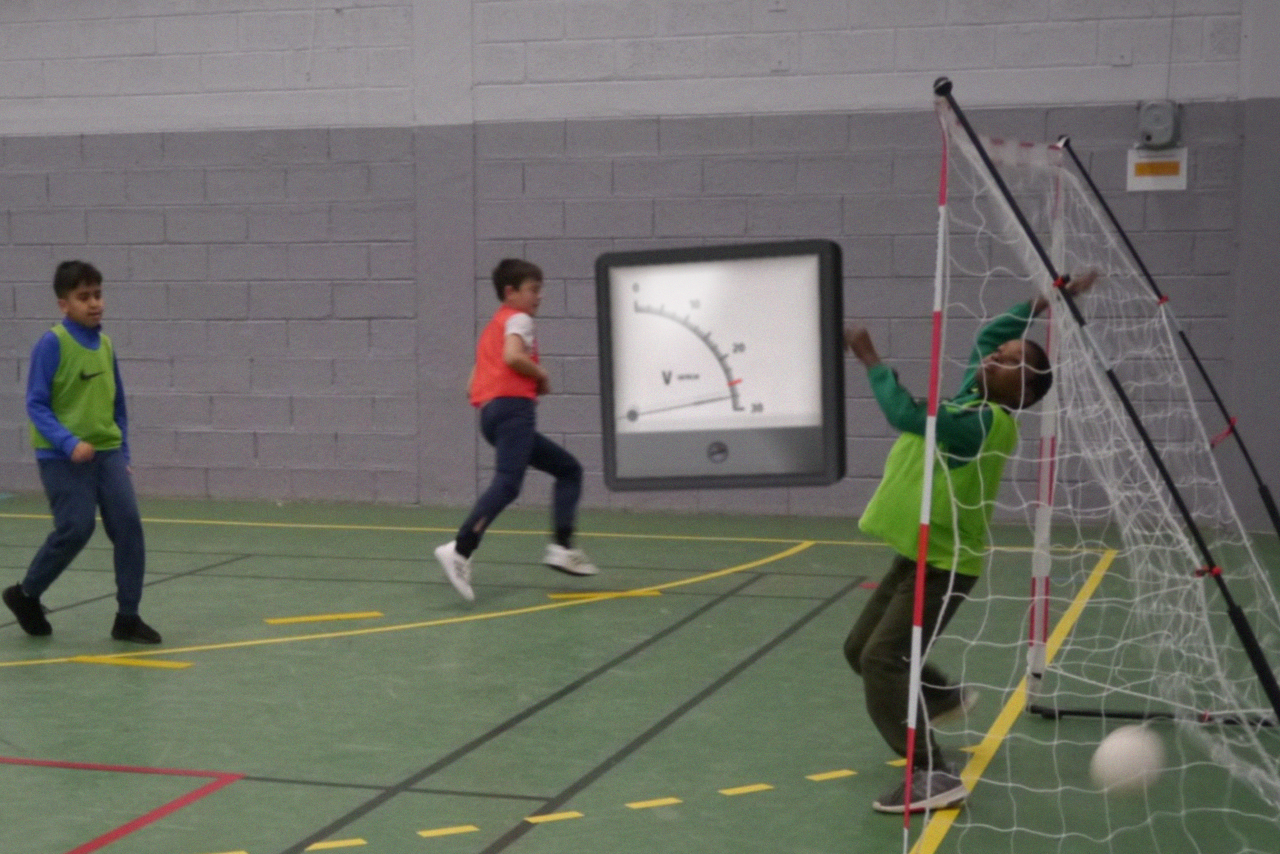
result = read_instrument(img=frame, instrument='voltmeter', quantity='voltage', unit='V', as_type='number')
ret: 27.5 V
